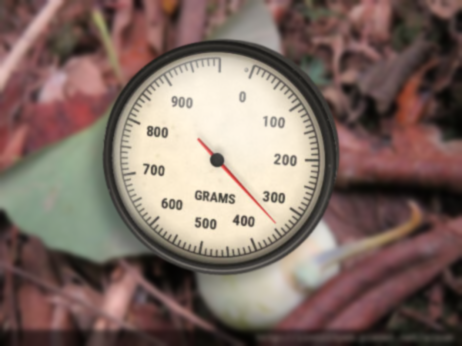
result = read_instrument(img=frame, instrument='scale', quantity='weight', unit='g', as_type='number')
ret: 340 g
